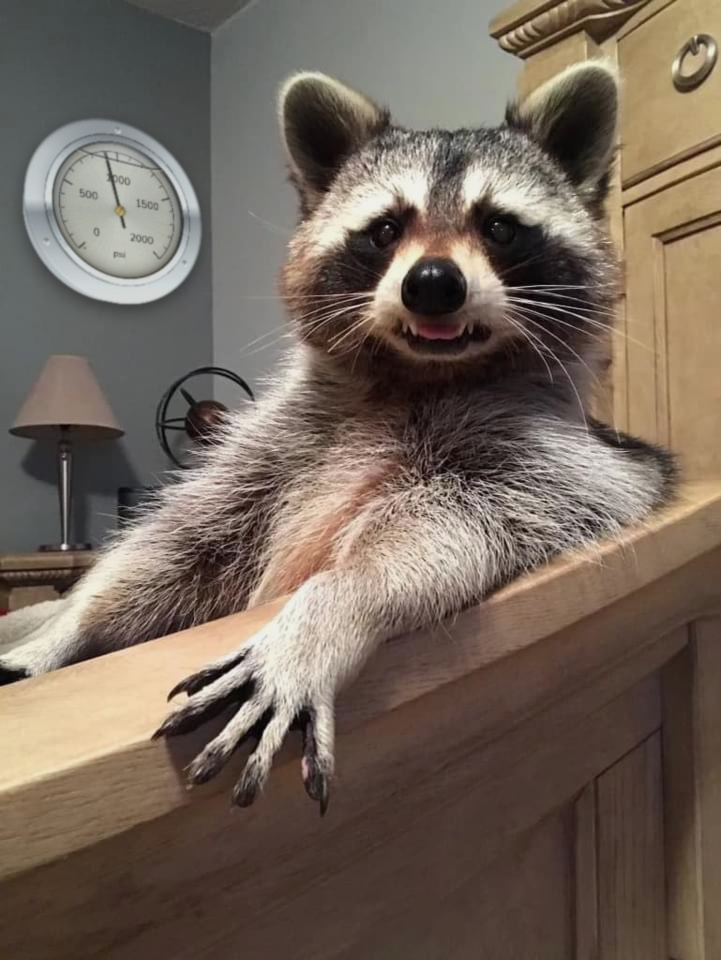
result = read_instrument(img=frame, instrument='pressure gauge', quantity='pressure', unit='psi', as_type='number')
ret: 900 psi
